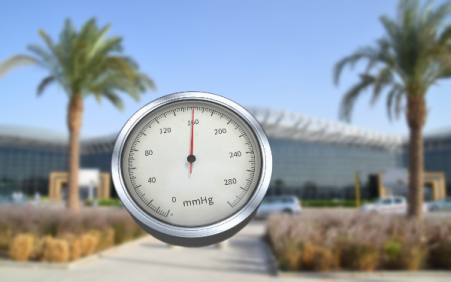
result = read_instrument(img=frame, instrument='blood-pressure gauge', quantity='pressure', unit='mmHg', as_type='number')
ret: 160 mmHg
